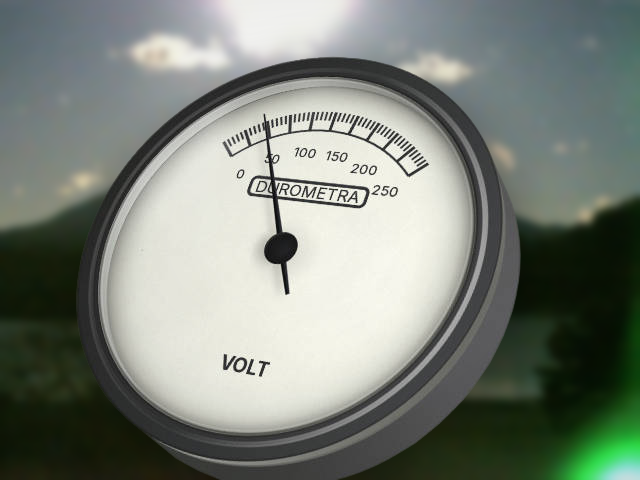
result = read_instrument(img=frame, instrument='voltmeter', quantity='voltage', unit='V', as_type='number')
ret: 50 V
